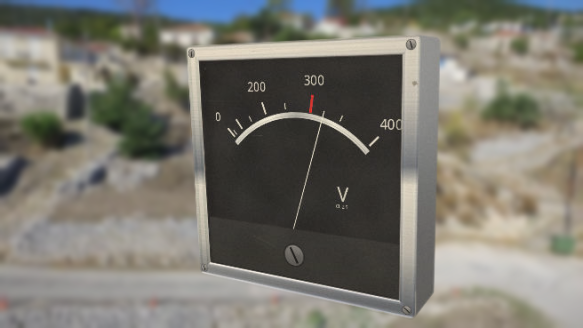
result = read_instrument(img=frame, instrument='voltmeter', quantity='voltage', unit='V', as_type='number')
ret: 325 V
